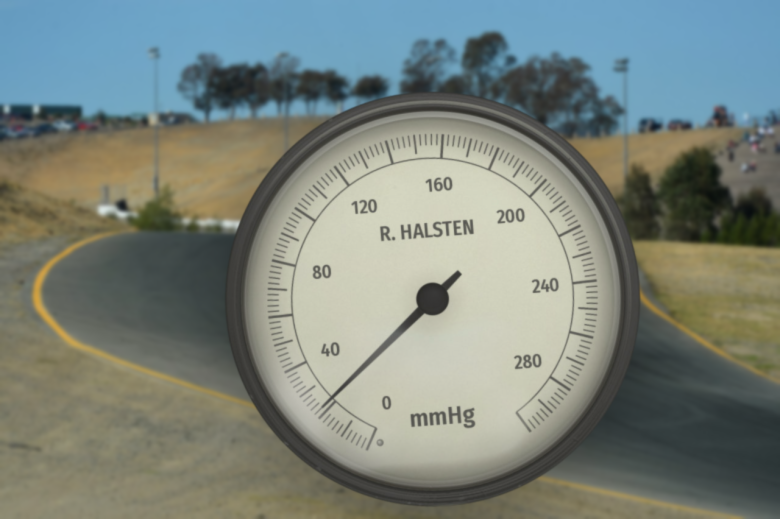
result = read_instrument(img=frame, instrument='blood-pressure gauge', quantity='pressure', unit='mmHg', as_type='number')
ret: 22 mmHg
